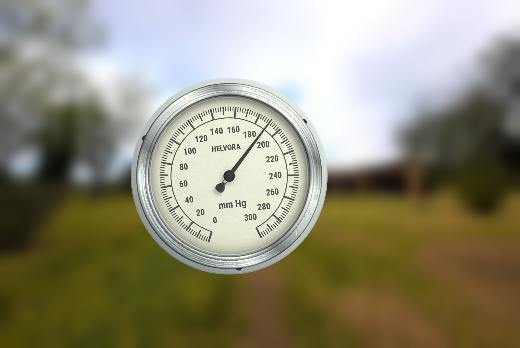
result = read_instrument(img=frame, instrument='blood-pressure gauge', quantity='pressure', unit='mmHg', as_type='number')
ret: 190 mmHg
